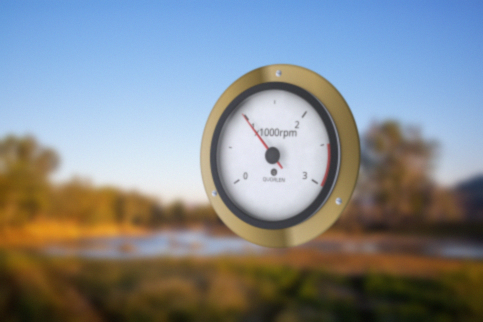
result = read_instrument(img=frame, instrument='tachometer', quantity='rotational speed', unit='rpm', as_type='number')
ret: 1000 rpm
